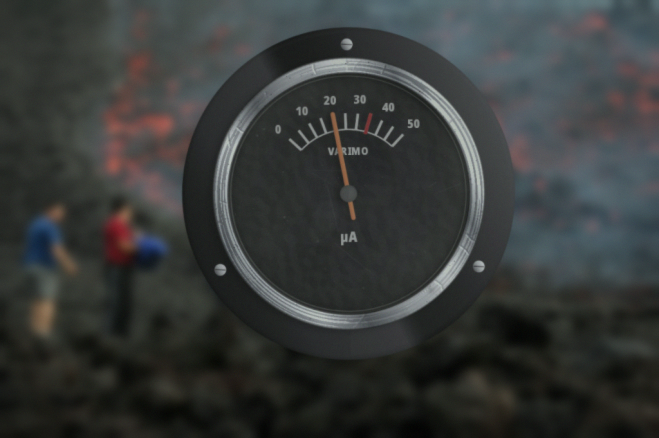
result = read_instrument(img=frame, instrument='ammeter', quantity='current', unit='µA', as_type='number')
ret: 20 µA
